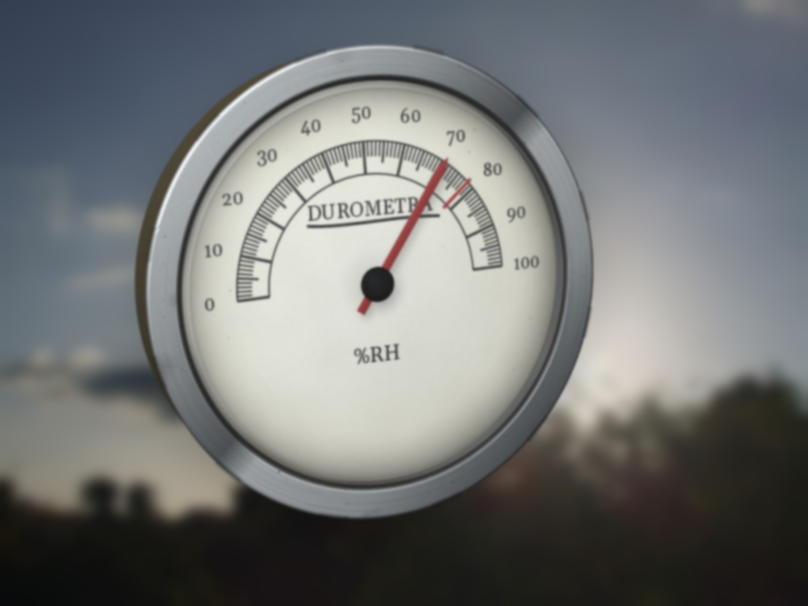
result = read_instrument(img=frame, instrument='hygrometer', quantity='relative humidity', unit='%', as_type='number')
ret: 70 %
